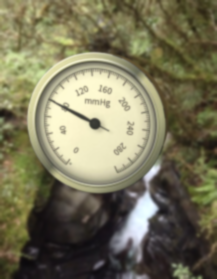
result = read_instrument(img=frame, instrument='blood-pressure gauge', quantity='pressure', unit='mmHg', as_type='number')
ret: 80 mmHg
